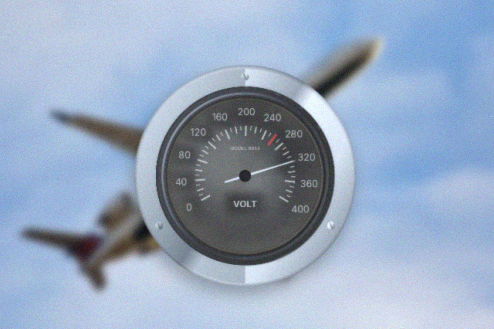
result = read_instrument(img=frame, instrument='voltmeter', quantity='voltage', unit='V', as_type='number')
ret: 320 V
